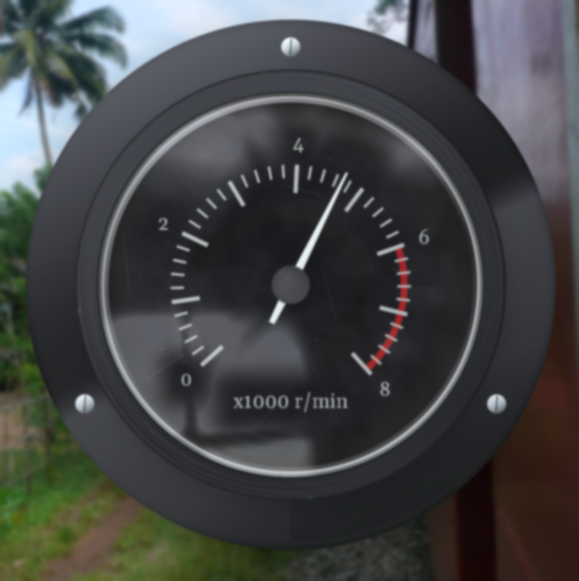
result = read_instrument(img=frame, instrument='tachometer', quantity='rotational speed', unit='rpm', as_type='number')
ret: 4700 rpm
